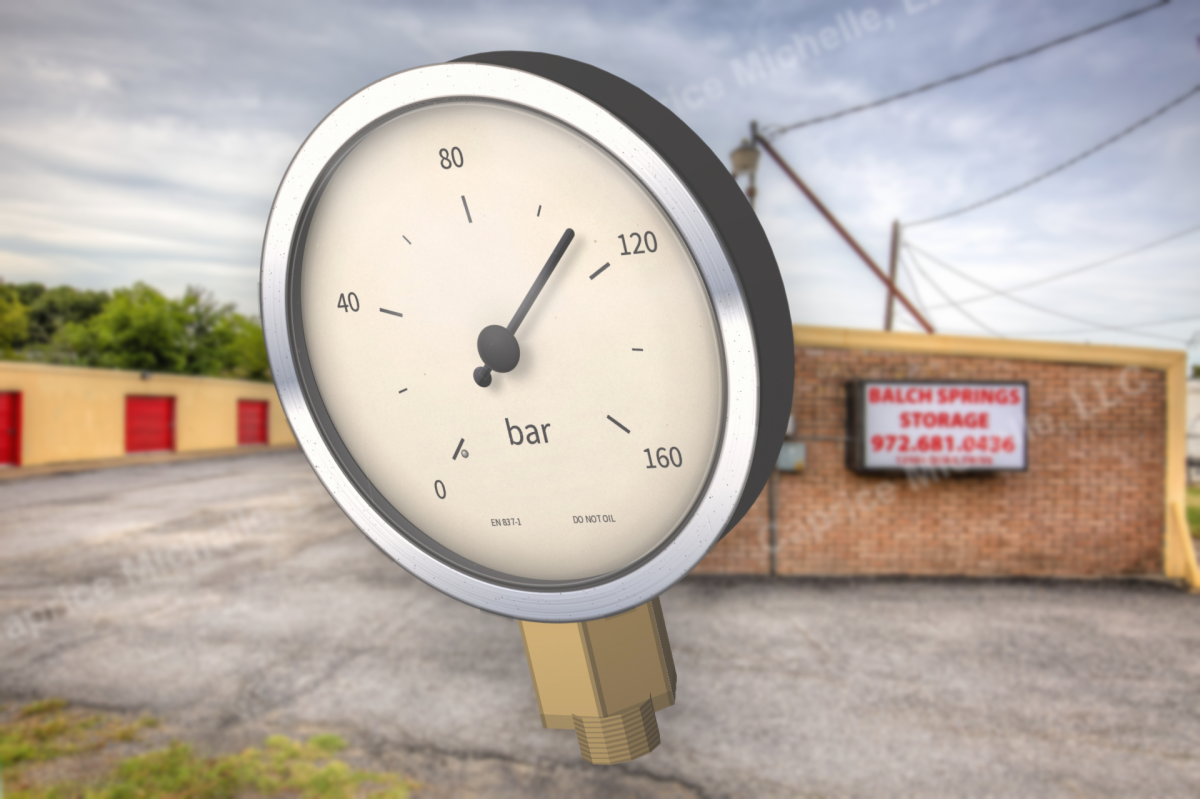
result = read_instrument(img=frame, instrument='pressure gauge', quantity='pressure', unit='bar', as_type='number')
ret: 110 bar
